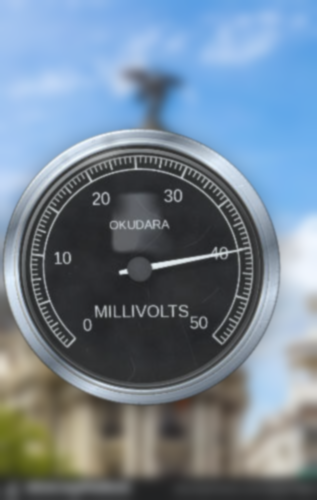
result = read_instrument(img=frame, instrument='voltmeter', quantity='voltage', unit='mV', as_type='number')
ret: 40 mV
